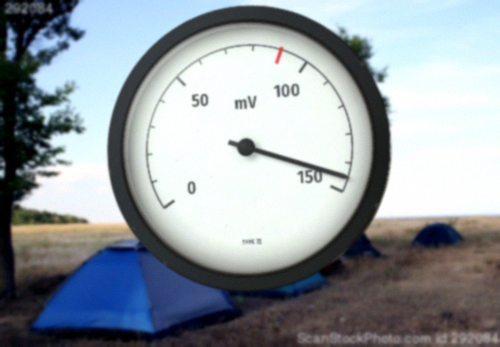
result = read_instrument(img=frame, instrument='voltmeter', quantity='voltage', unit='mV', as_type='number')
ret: 145 mV
